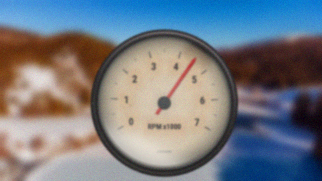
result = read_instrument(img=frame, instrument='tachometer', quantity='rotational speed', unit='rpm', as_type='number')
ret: 4500 rpm
